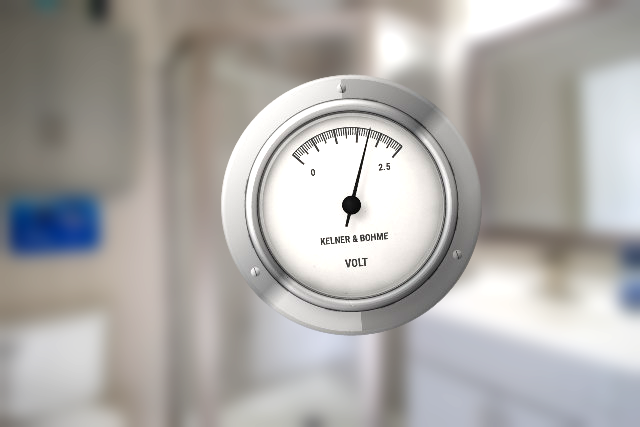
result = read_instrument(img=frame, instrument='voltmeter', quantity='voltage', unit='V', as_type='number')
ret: 1.75 V
